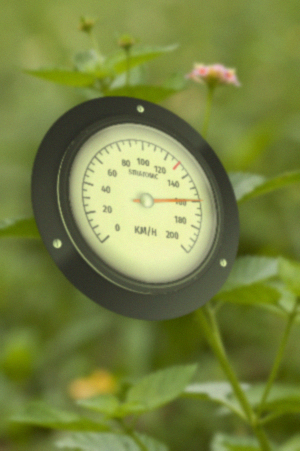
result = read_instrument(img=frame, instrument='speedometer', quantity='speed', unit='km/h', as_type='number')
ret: 160 km/h
